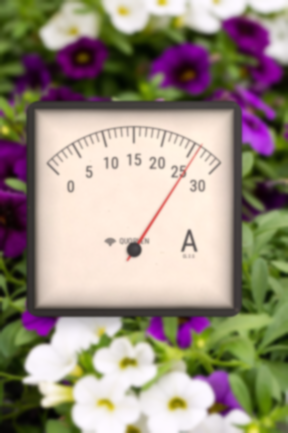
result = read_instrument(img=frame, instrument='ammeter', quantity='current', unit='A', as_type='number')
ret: 26 A
